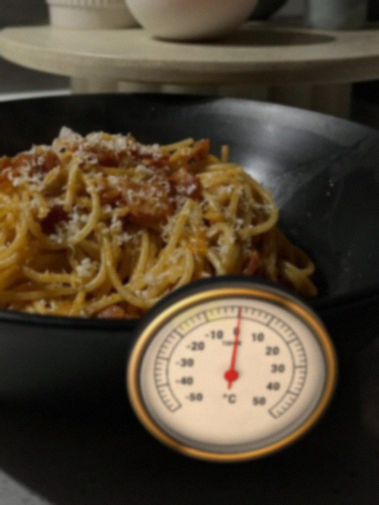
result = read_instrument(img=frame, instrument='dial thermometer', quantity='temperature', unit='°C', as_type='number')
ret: 0 °C
